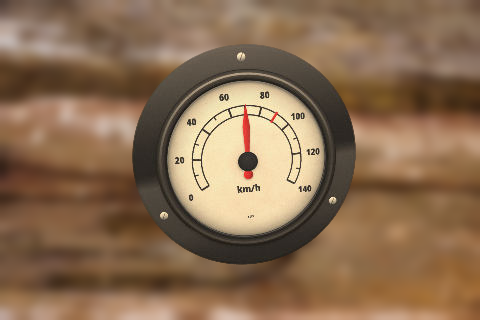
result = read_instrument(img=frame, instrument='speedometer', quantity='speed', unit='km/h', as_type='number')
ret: 70 km/h
